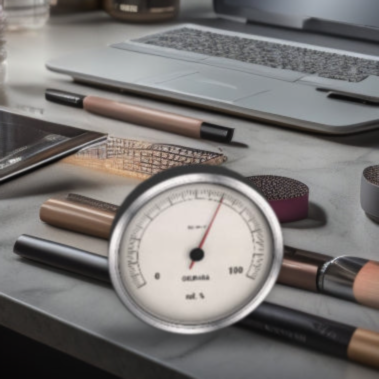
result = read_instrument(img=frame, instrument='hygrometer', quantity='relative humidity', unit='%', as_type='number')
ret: 60 %
